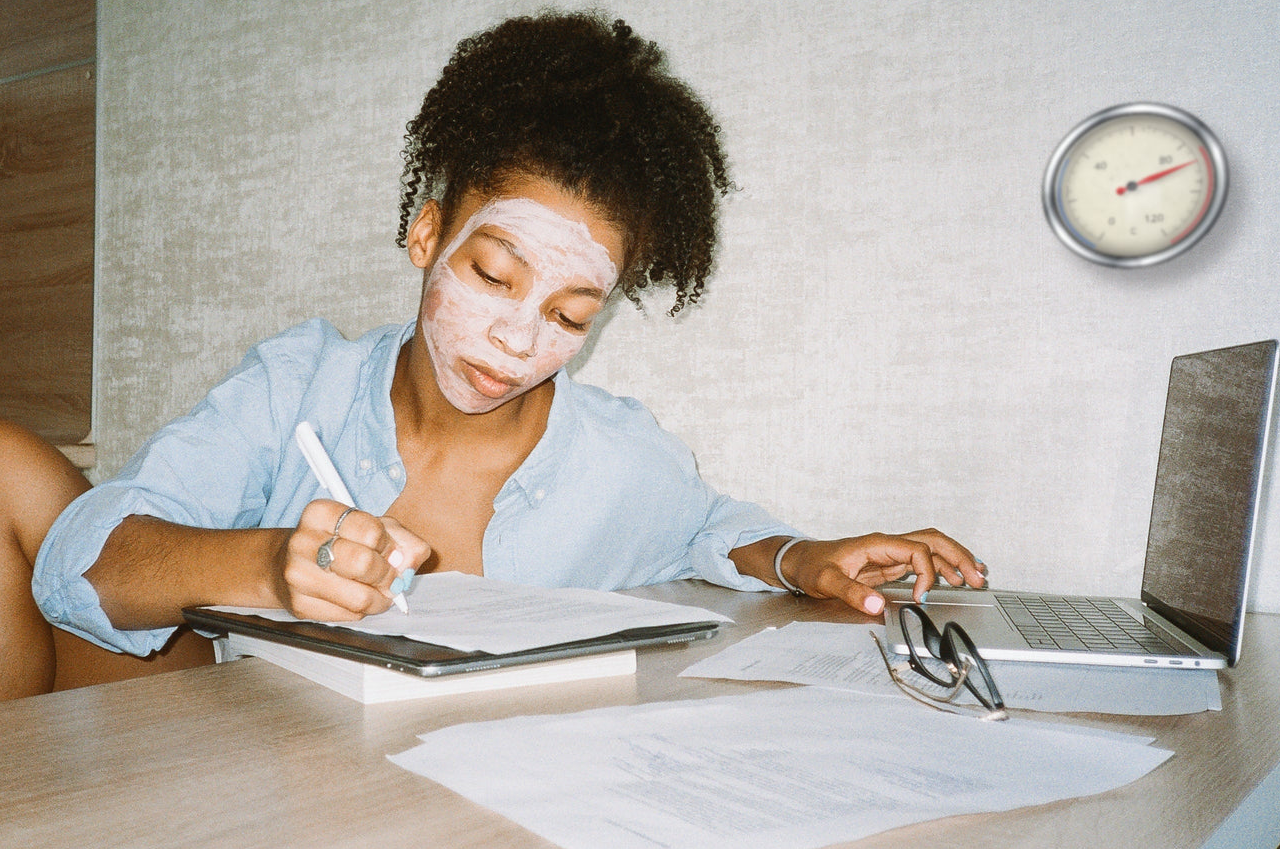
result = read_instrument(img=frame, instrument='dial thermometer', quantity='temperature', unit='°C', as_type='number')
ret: 88 °C
